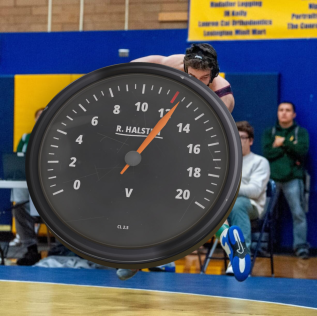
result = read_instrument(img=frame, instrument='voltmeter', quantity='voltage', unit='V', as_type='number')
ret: 12.5 V
